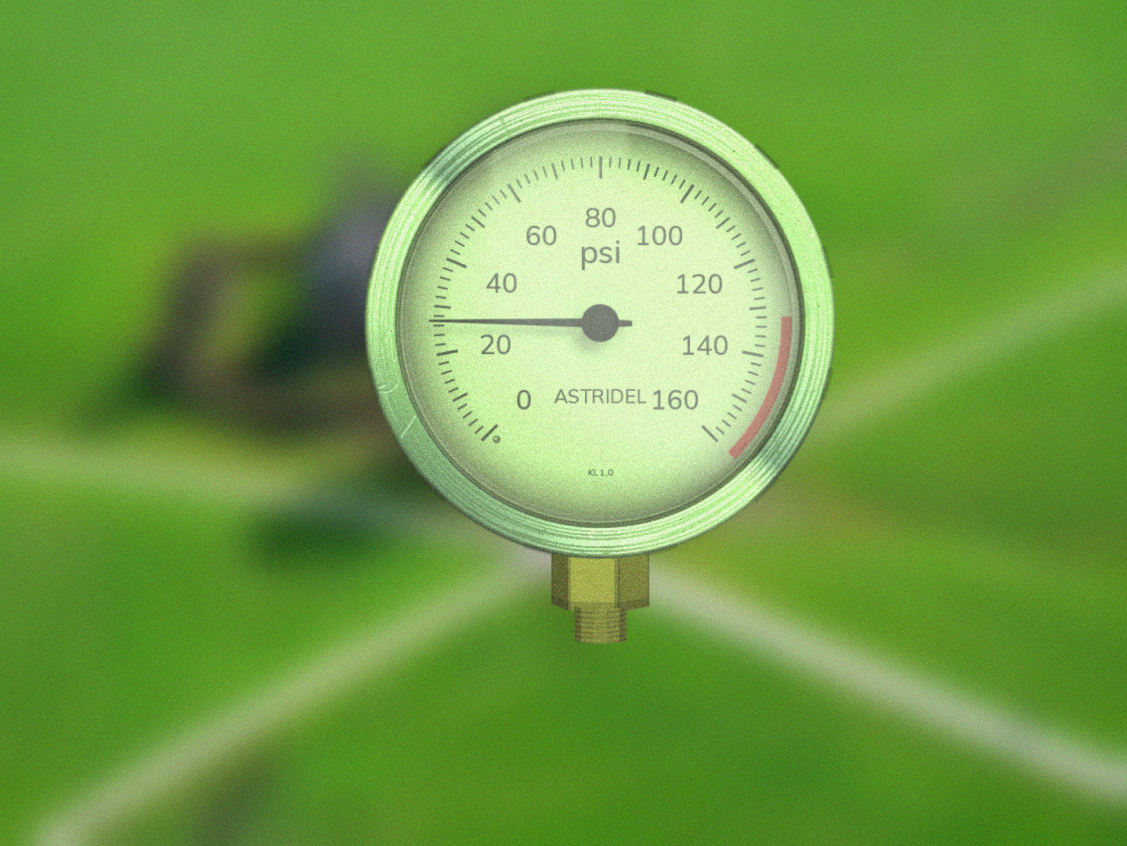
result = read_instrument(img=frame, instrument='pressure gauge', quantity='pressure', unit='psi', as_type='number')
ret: 27 psi
